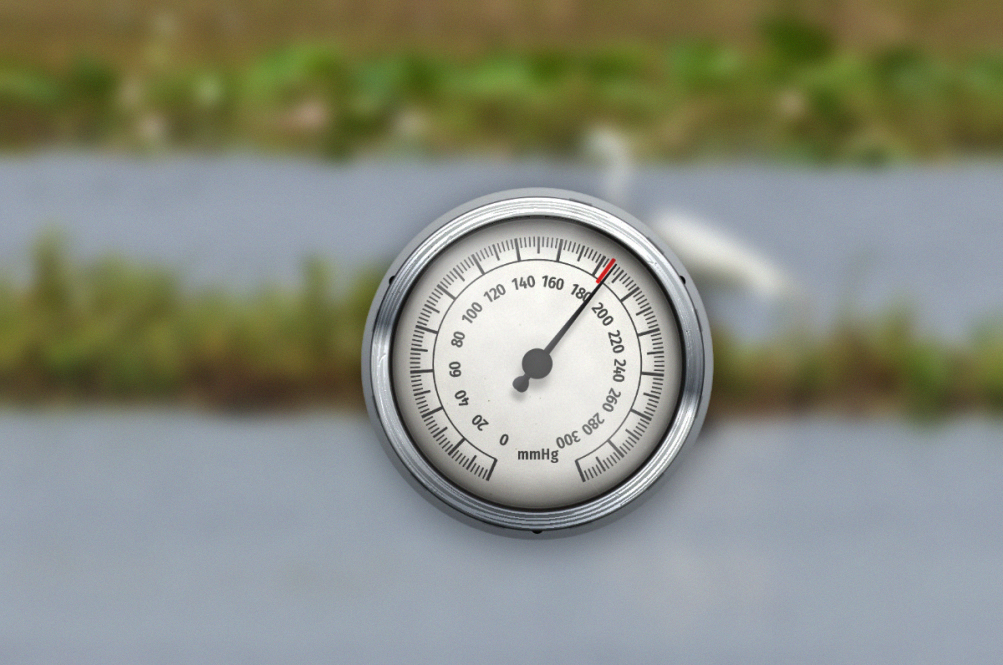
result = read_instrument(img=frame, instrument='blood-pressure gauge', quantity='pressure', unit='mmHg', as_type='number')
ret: 186 mmHg
